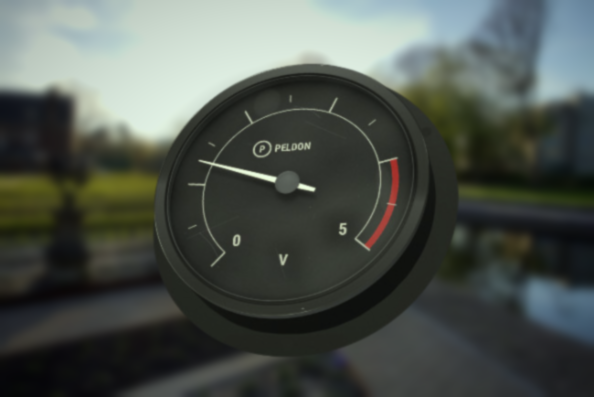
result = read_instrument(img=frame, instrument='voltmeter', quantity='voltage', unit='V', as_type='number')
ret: 1.25 V
